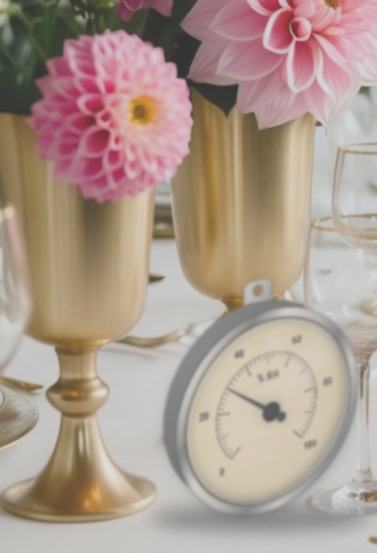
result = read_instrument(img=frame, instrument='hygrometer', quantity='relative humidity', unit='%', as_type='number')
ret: 30 %
